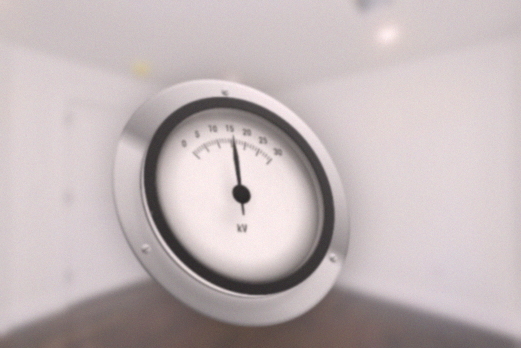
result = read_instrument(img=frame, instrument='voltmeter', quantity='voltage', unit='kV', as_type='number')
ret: 15 kV
